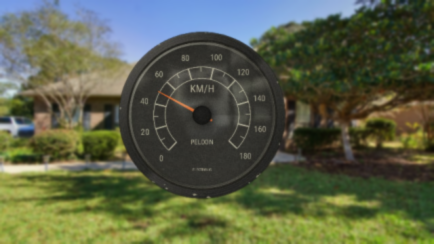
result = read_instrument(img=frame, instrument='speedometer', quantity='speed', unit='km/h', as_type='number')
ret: 50 km/h
